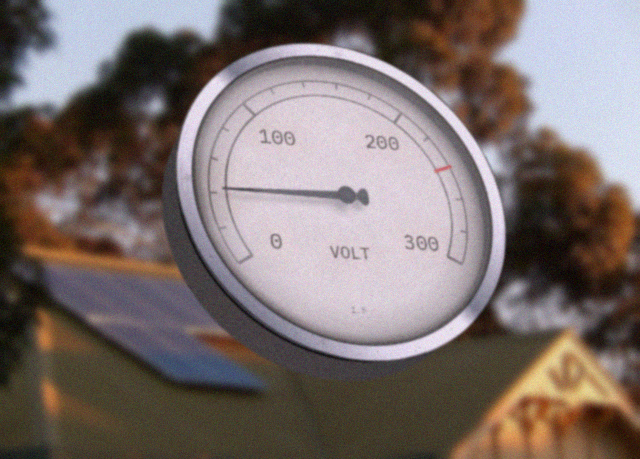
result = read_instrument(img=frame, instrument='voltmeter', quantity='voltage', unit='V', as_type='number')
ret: 40 V
